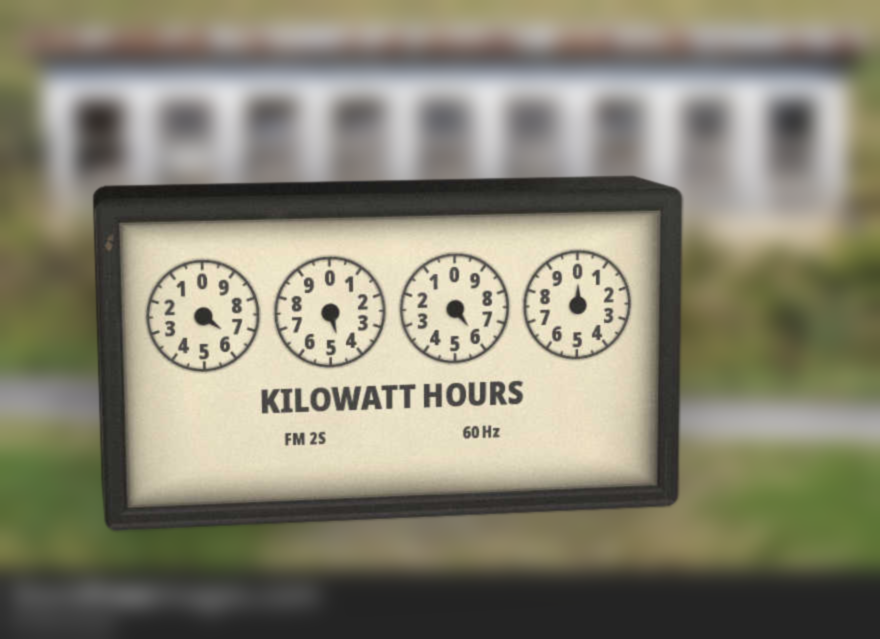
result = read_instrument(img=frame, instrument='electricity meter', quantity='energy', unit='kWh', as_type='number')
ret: 6460 kWh
